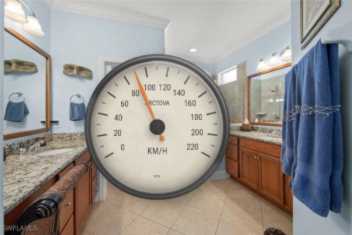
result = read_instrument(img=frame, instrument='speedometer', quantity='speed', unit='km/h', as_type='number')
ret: 90 km/h
